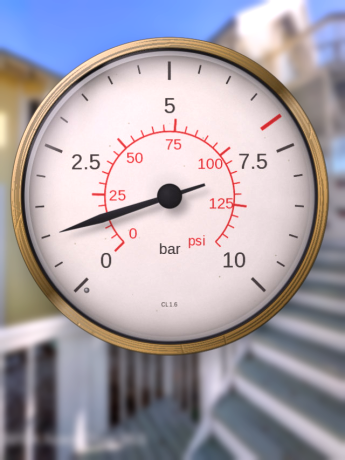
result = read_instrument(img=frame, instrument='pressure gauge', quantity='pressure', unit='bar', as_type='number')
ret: 1 bar
